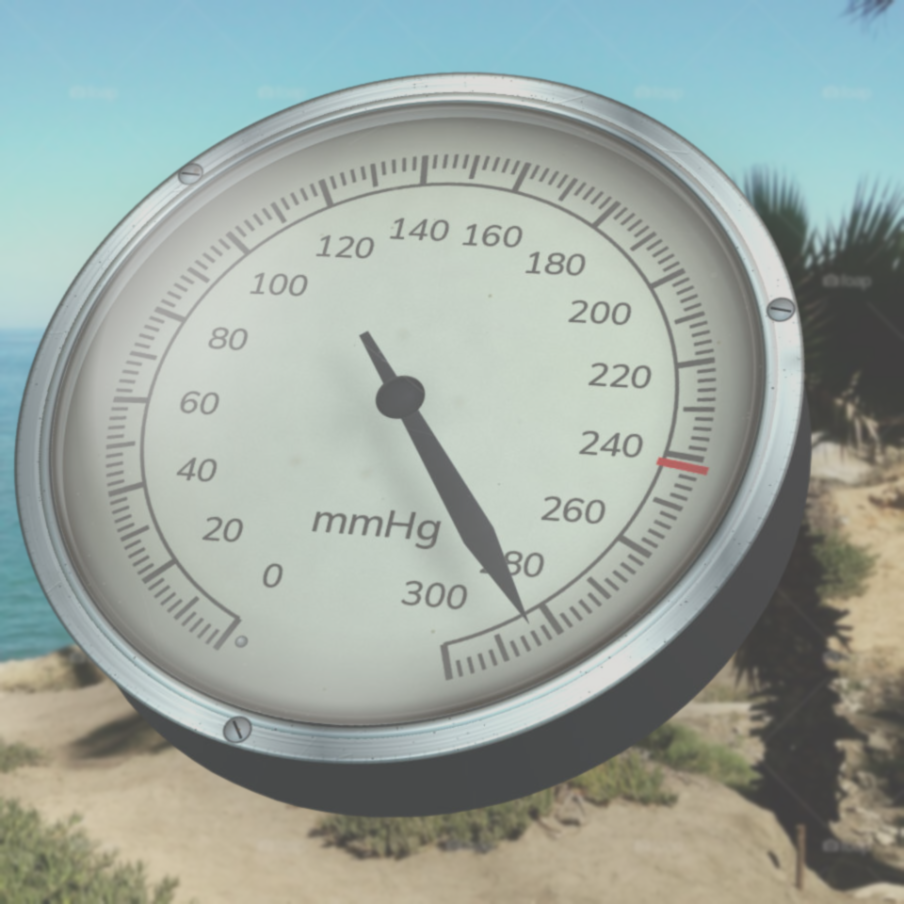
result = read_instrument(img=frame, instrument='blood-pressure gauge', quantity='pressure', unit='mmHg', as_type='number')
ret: 284 mmHg
